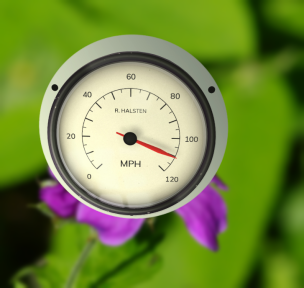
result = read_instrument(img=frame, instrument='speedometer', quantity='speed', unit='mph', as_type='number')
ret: 110 mph
